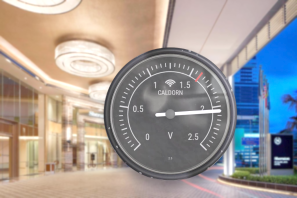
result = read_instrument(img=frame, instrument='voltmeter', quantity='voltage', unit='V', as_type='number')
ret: 2.05 V
